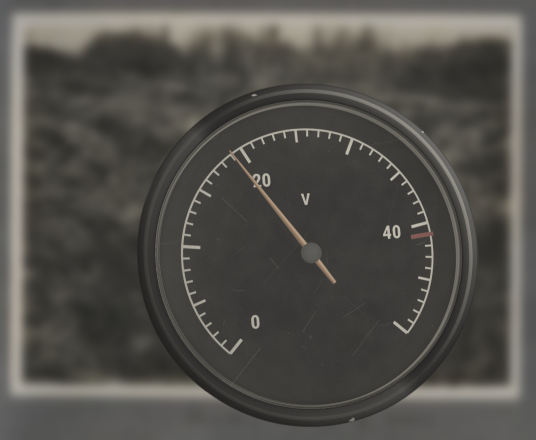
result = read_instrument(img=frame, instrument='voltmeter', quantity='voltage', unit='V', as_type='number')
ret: 19 V
